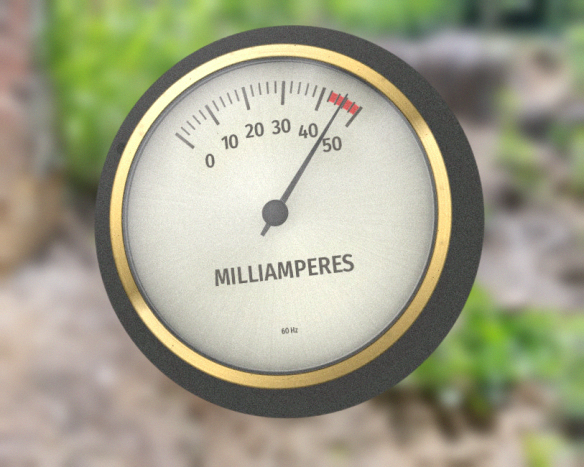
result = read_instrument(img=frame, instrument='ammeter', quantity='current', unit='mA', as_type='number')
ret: 46 mA
